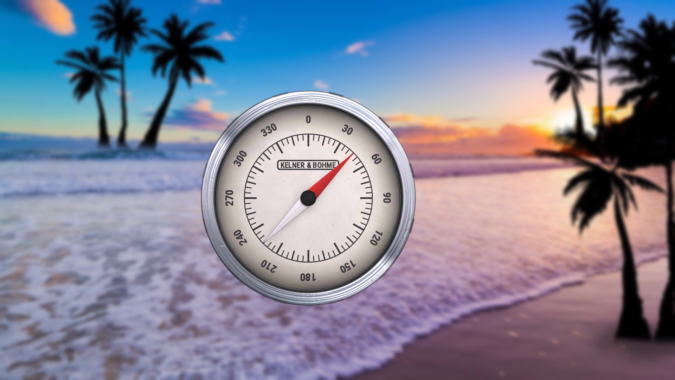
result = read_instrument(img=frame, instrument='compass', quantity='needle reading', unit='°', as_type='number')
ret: 45 °
